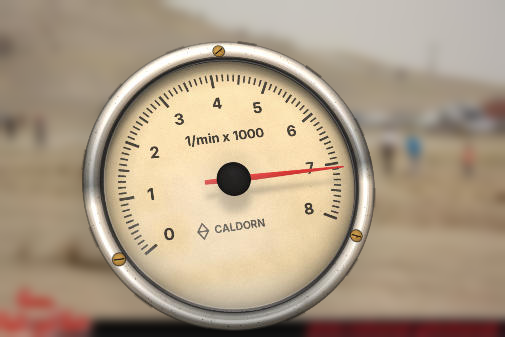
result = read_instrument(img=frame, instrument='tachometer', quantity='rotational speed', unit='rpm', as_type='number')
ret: 7100 rpm
